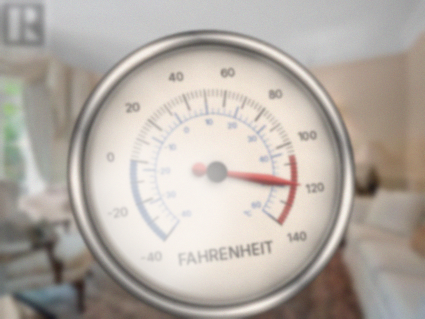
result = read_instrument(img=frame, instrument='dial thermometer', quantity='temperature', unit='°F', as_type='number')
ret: 120 °F
